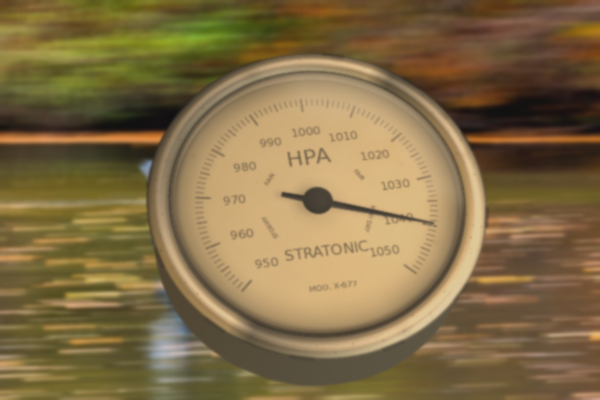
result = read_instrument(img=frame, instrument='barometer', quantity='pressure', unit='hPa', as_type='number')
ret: 1040 hPa
